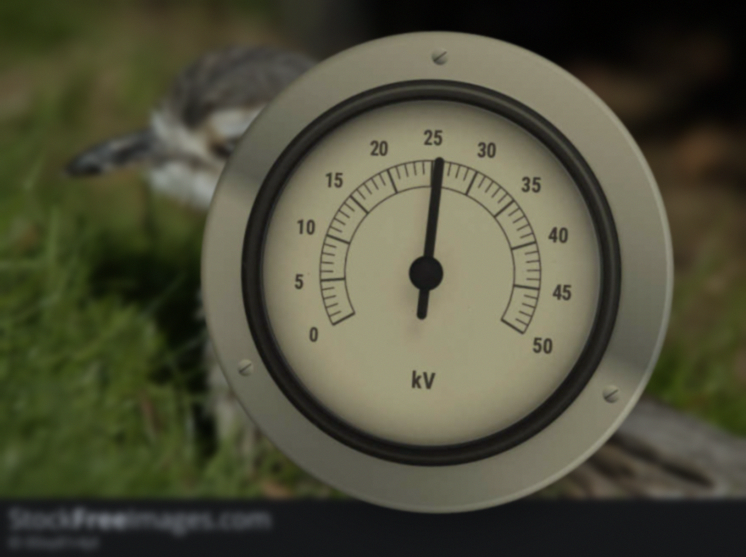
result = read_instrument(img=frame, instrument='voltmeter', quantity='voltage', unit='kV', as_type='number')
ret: 26 kV
